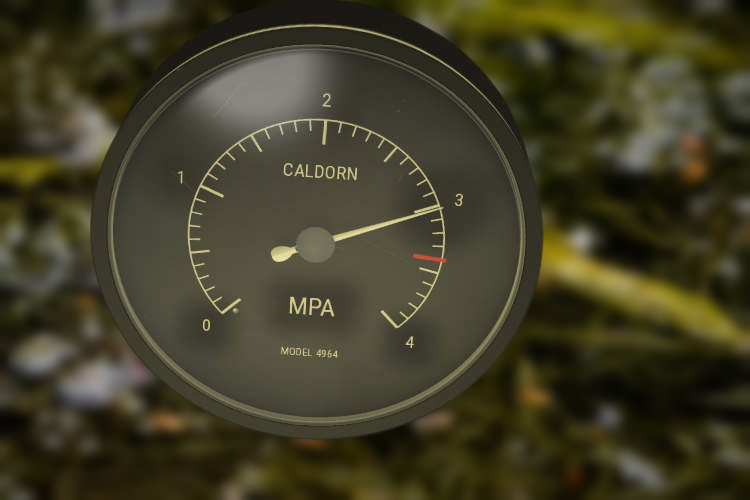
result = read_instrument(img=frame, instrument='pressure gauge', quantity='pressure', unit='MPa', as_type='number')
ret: 3 MPa
